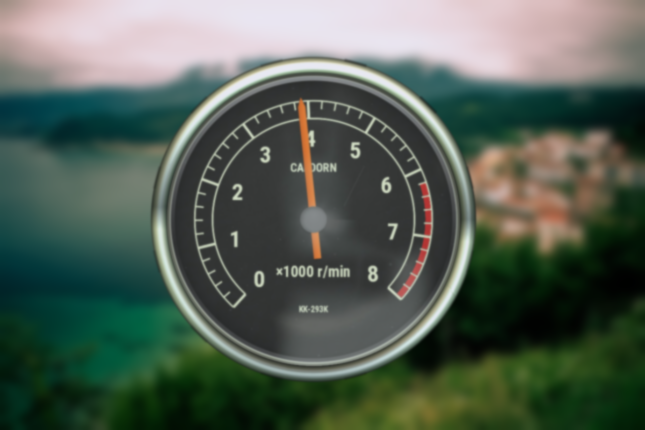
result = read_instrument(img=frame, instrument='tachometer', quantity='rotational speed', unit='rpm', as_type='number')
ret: 3900 rpm
